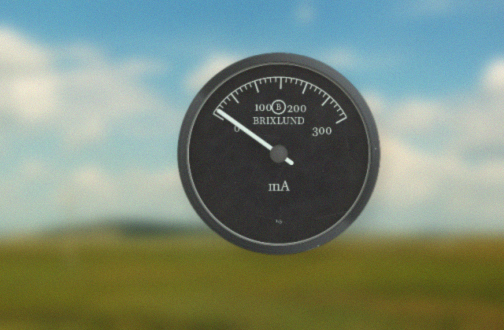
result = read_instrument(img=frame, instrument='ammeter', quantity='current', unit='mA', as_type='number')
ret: 10 mA
